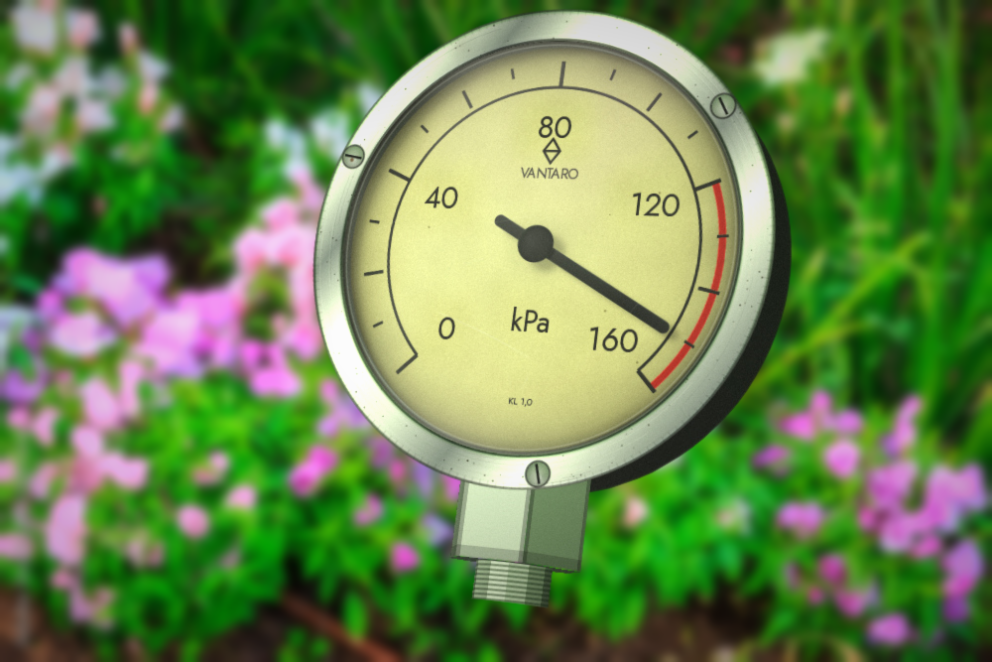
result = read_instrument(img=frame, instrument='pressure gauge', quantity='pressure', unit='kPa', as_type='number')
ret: 150 kPa
